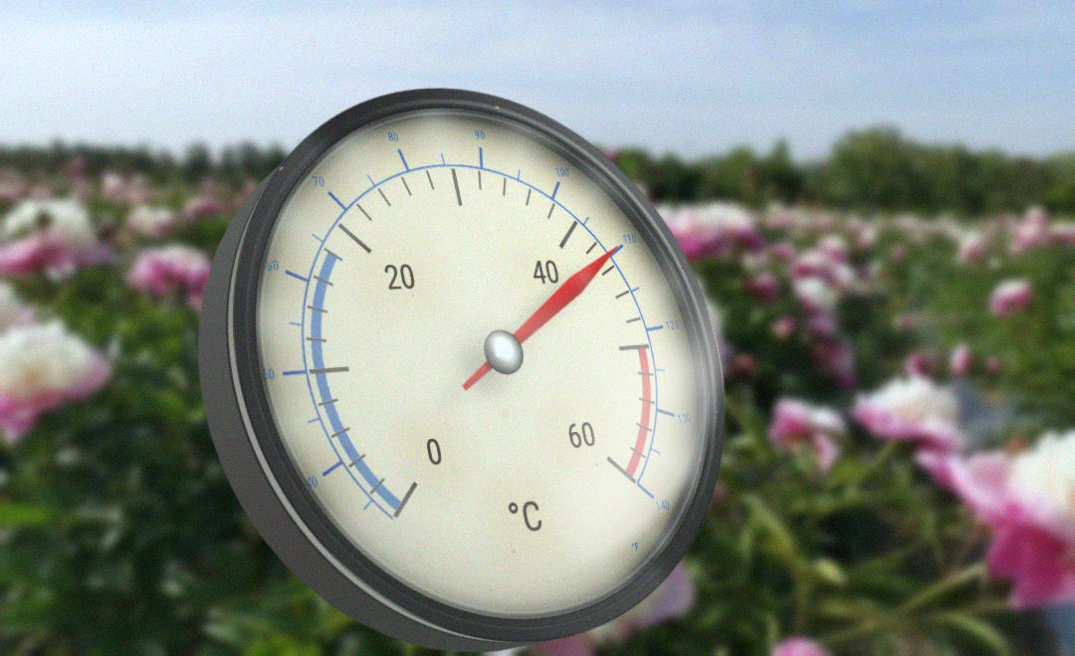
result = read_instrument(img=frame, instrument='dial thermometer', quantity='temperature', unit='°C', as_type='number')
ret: 43 °C
